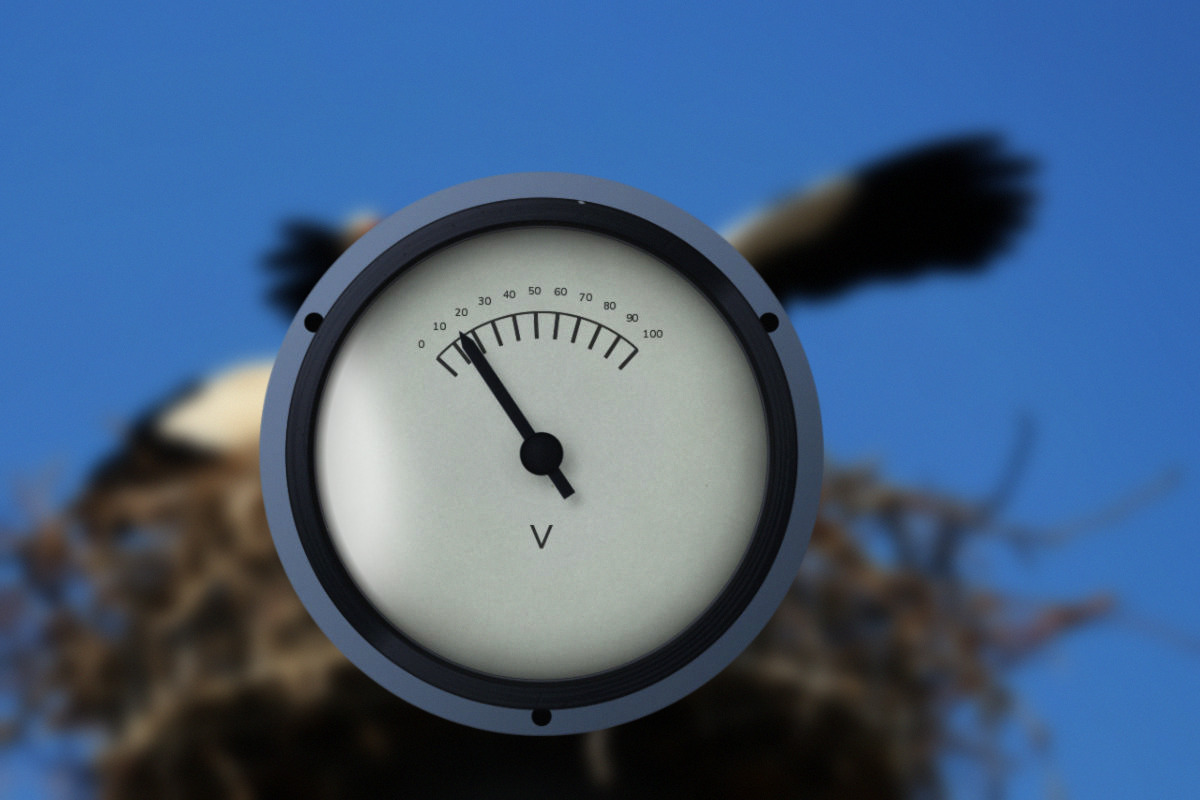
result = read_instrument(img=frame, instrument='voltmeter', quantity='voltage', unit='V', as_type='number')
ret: 15 V
